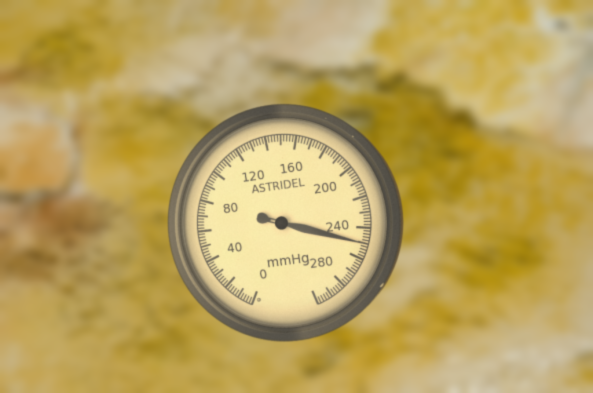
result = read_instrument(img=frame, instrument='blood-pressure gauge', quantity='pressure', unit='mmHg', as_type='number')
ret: 250 mmHg
